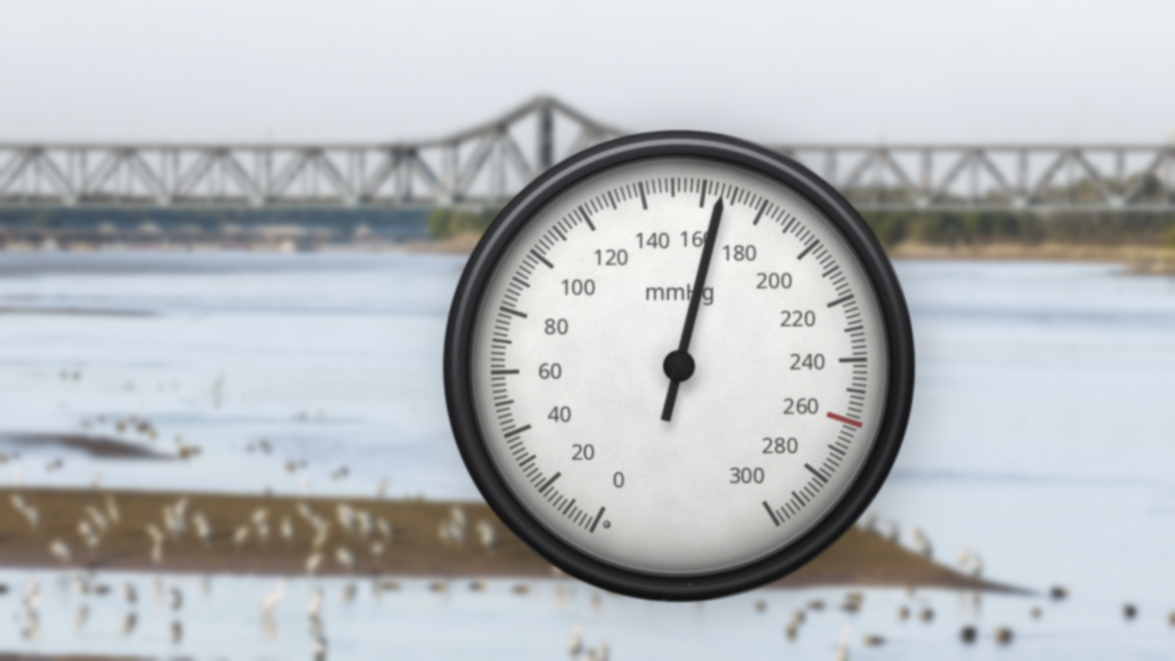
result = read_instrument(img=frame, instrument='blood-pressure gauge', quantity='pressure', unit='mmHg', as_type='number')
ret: 166 mmHg
